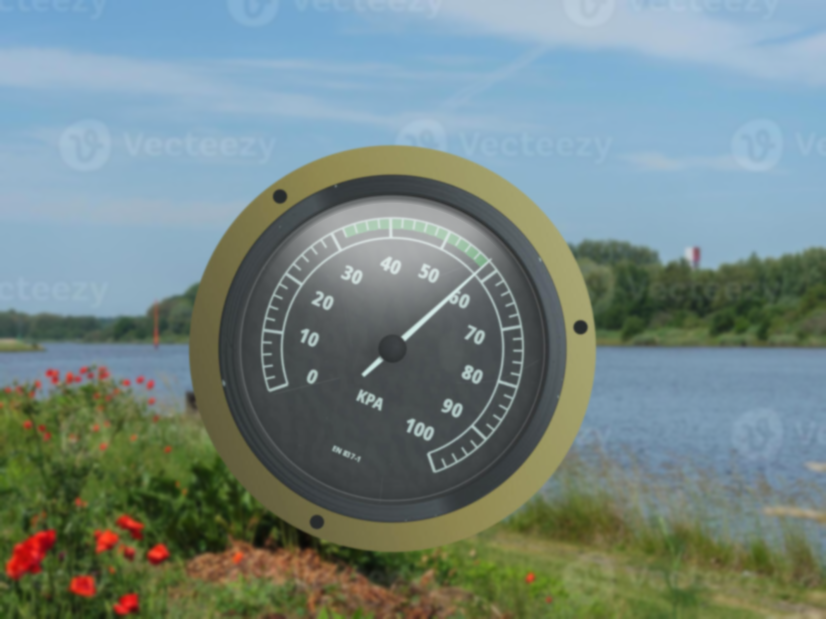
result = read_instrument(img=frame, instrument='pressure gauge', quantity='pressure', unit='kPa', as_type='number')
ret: 58 kPa
